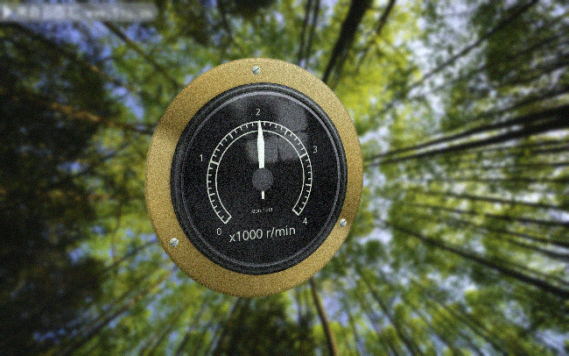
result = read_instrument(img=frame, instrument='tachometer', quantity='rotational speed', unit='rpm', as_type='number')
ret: 2000 rpm
